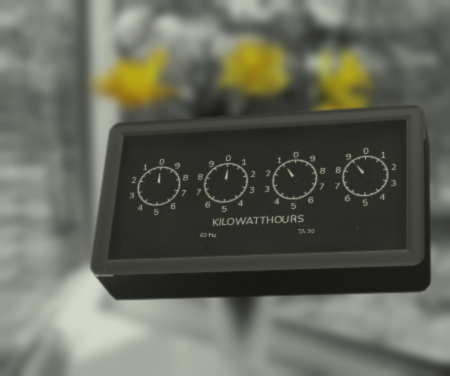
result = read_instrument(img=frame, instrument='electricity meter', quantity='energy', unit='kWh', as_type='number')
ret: 9 kWh
